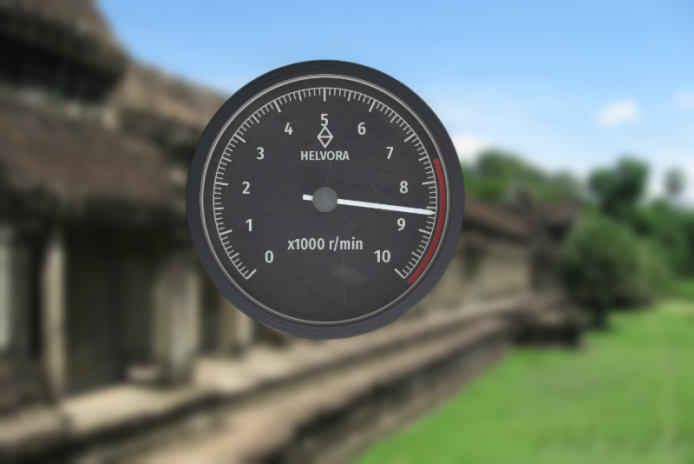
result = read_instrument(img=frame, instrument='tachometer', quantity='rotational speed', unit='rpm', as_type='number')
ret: 8600 rpm
